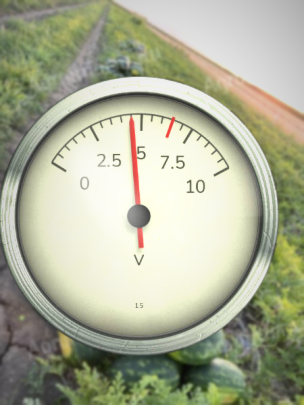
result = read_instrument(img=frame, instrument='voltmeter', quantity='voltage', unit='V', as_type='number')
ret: 4.5 V
